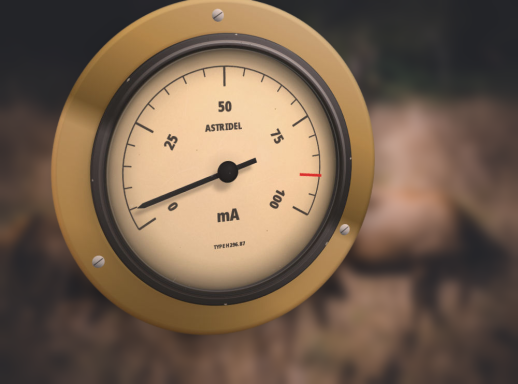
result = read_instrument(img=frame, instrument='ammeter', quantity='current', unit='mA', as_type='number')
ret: 5 mA
